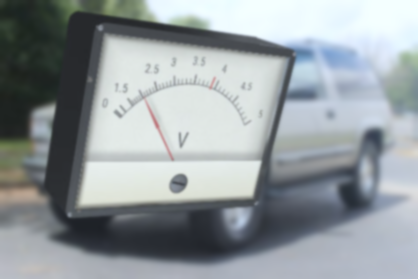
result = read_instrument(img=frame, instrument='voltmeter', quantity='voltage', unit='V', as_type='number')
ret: 2 V
